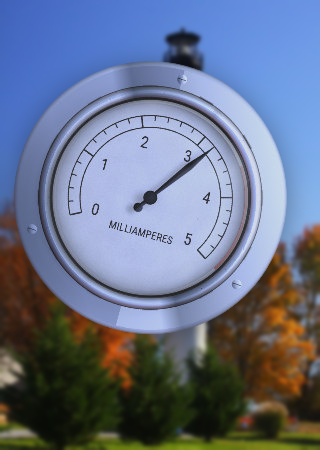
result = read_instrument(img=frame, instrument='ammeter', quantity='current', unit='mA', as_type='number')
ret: 3.2 mA
